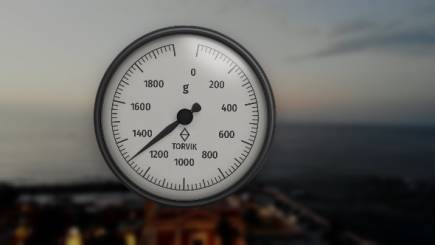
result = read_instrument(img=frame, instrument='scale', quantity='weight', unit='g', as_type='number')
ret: 1300 g
